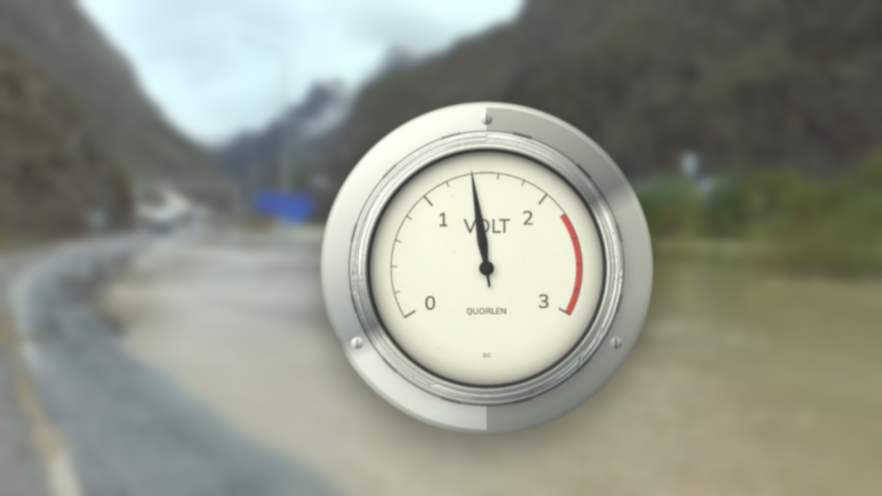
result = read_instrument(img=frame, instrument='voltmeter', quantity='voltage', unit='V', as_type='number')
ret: 1.4 V
